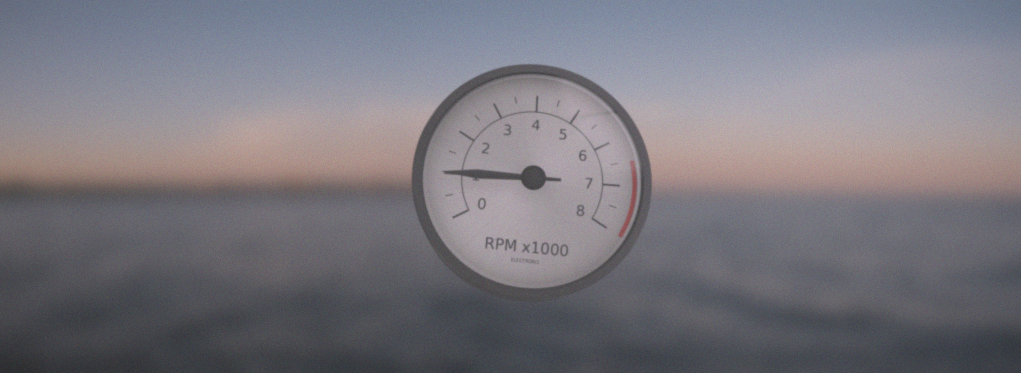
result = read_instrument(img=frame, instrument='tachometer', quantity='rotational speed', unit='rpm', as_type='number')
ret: 1000 rpm
